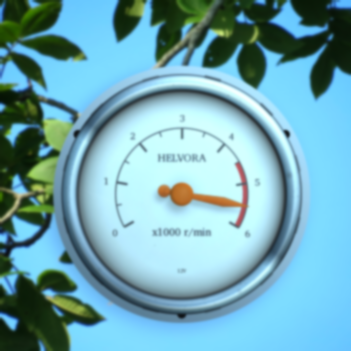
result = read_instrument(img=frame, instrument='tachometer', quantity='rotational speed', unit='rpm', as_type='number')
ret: 5500 rpm
